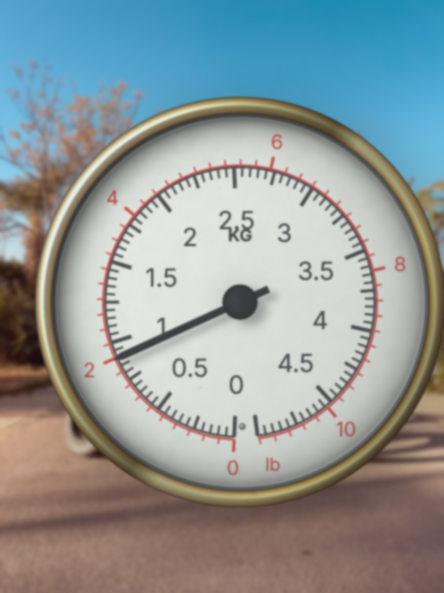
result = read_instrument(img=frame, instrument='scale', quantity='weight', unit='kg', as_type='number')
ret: 0.9 kg
